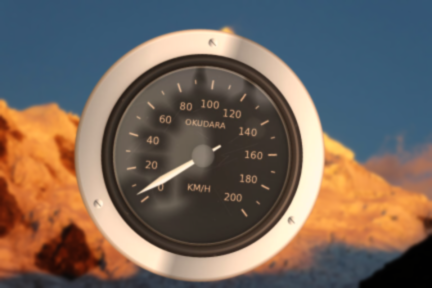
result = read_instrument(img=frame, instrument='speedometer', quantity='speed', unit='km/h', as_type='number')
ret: 5 km/h
